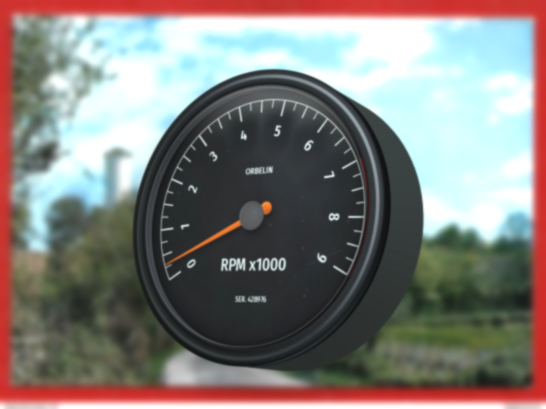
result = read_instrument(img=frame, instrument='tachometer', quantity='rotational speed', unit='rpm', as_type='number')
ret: 250 rpm
